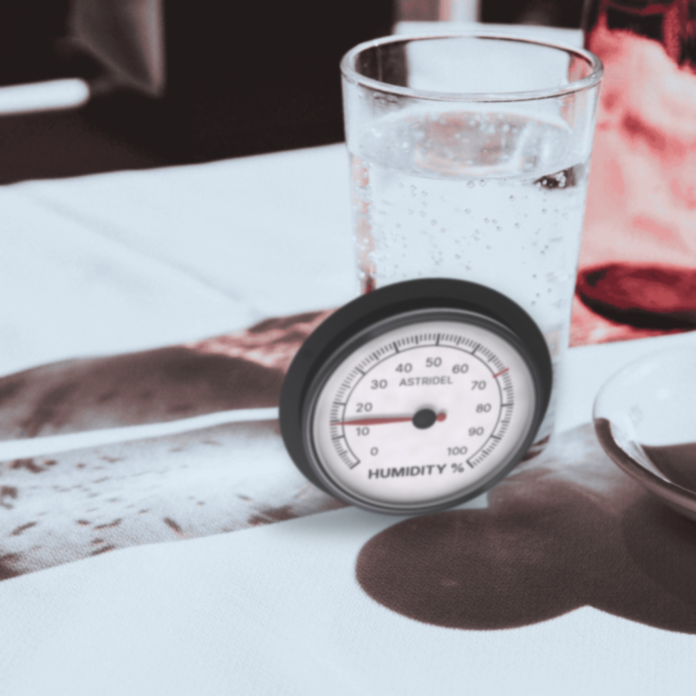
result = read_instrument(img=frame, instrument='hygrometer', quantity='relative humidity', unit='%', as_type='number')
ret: 15 %
